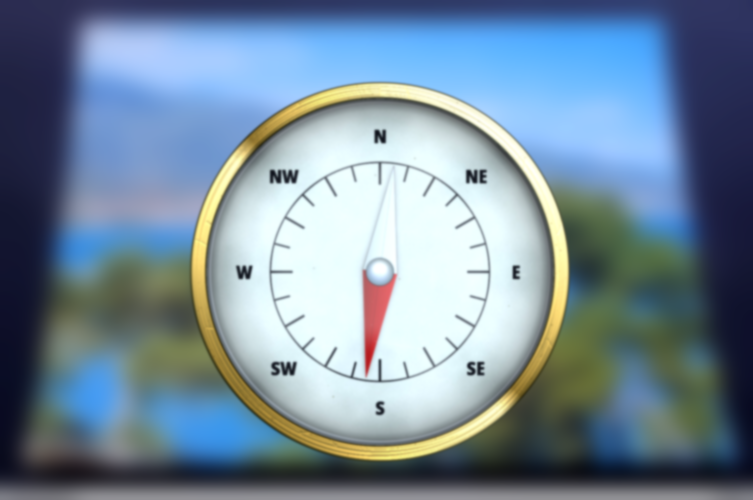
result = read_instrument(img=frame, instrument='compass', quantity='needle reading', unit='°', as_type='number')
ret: 187.5 °
